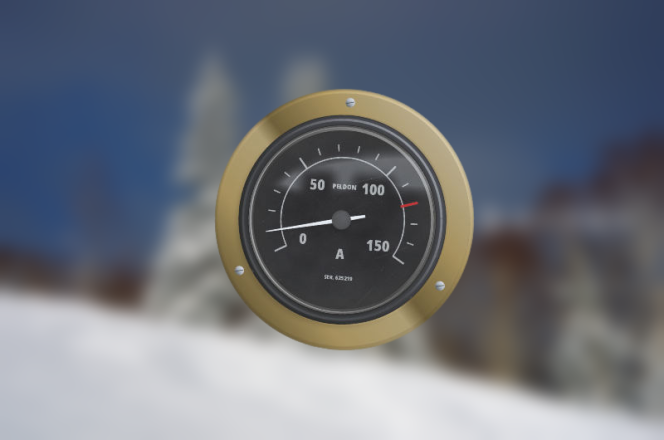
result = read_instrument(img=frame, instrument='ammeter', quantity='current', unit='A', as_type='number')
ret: 10 A
